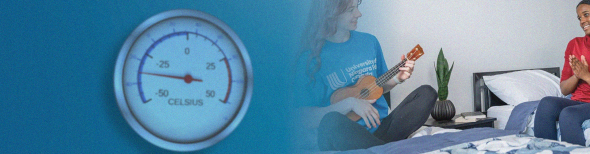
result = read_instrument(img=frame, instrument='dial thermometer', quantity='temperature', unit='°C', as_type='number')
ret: -35 °C
